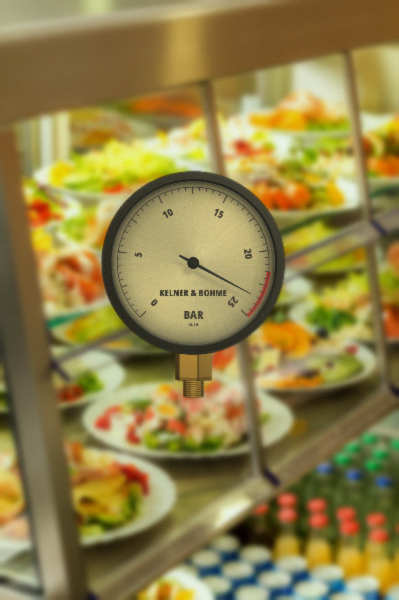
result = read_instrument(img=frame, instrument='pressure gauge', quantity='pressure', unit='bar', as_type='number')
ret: 23.5 bar
